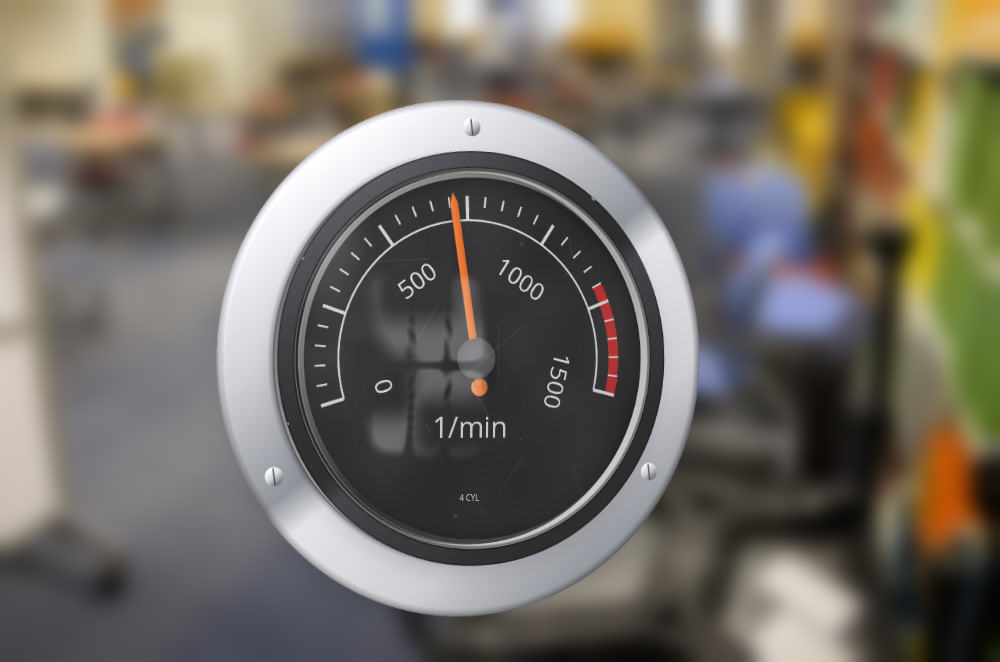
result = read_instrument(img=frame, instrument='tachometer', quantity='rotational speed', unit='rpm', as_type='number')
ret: 700 rpm
